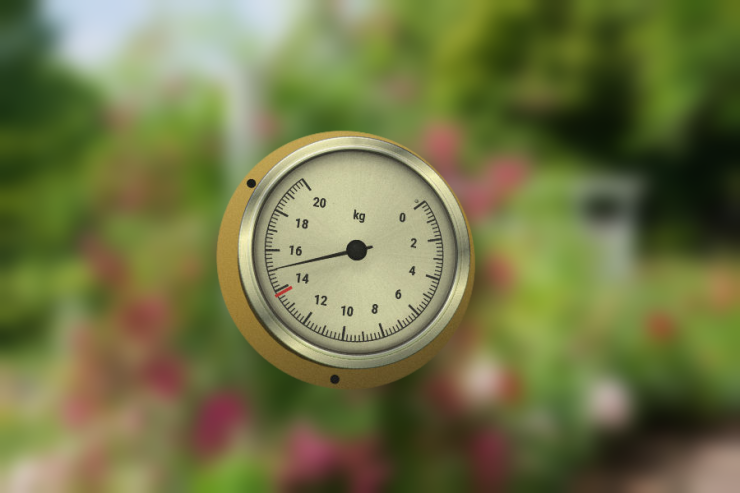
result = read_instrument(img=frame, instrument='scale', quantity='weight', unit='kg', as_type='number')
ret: 15 kg
